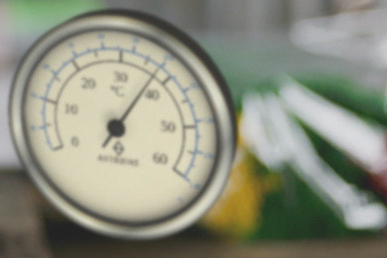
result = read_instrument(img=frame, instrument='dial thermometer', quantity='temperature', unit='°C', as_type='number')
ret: 37.5 °C
